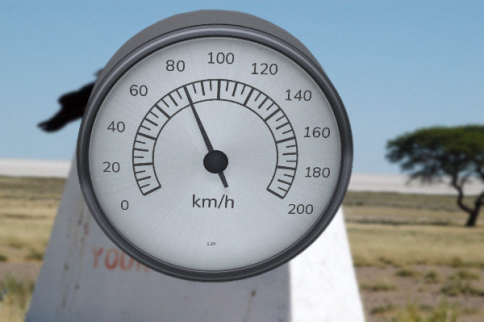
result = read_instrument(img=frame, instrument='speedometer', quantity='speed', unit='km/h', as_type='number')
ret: 80 km/h
